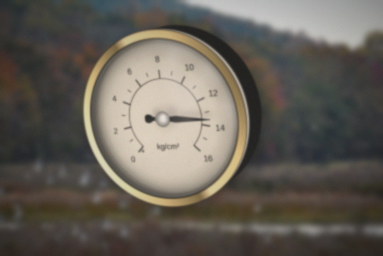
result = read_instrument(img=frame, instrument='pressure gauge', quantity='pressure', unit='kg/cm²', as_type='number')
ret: 13.5 kg/cm²
